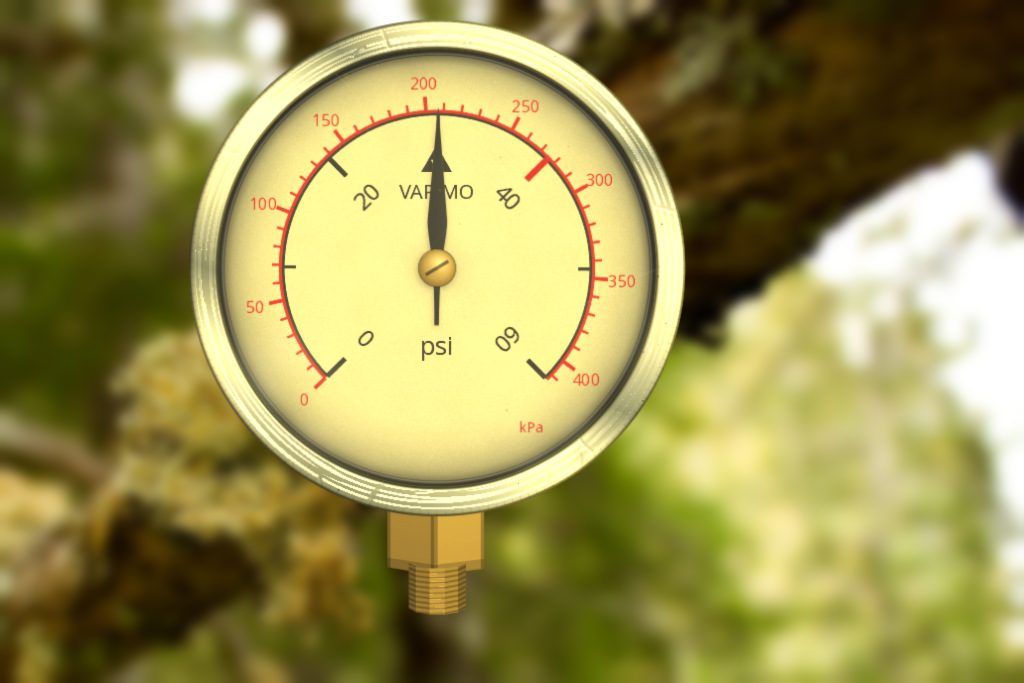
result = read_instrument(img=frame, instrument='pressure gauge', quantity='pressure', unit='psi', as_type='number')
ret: 30 psi
